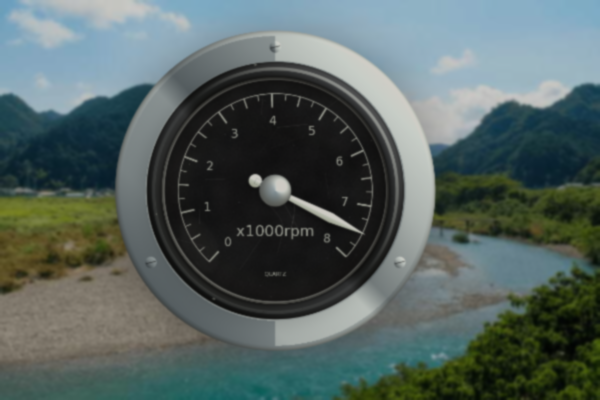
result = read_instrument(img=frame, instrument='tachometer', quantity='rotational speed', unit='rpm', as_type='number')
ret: 7500 rpm
